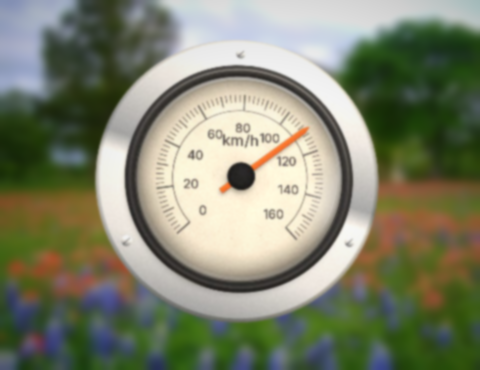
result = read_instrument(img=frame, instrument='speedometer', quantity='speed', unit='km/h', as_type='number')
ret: 110 km/h
